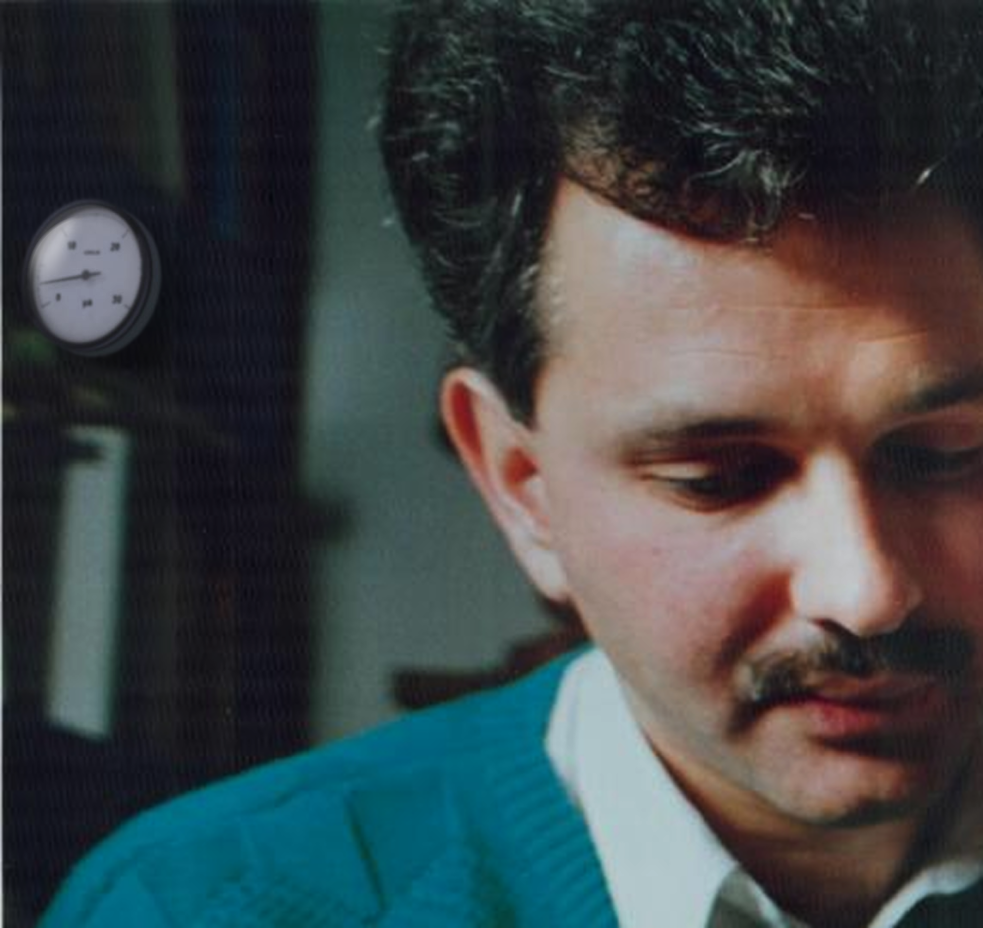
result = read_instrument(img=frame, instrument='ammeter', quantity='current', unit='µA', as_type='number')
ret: 2.5 µA
